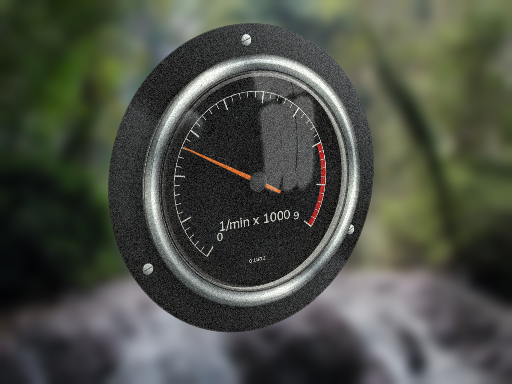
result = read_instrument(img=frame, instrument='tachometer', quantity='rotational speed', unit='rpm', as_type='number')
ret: 2600 rpm
